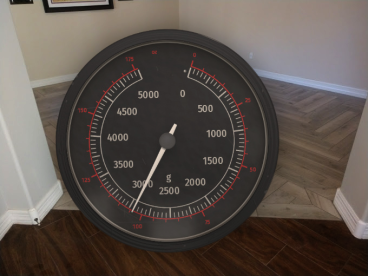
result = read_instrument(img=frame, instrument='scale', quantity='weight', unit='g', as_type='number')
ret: 2950 g
